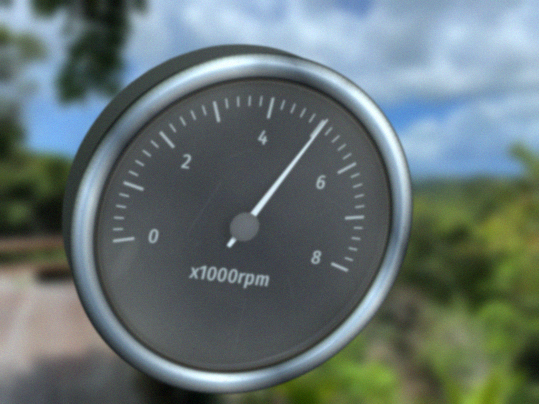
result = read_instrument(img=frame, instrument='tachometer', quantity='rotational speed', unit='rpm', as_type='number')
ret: 5000 rpm
